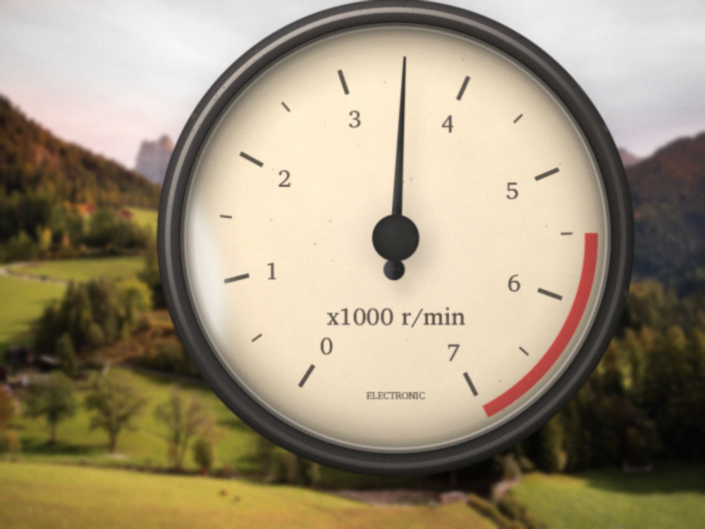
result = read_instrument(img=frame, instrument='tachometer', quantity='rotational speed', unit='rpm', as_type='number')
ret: 3500 rpm
